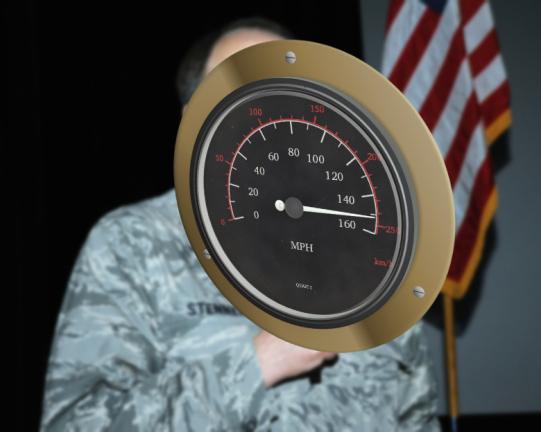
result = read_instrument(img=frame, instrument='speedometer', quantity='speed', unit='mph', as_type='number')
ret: 150 mph
